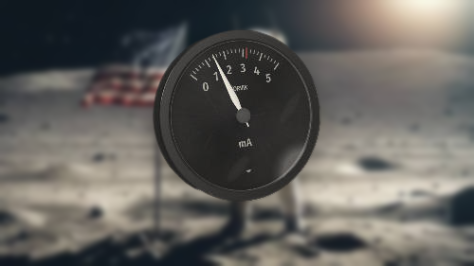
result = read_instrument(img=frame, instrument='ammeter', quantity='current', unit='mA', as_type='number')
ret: 1.4 mA
